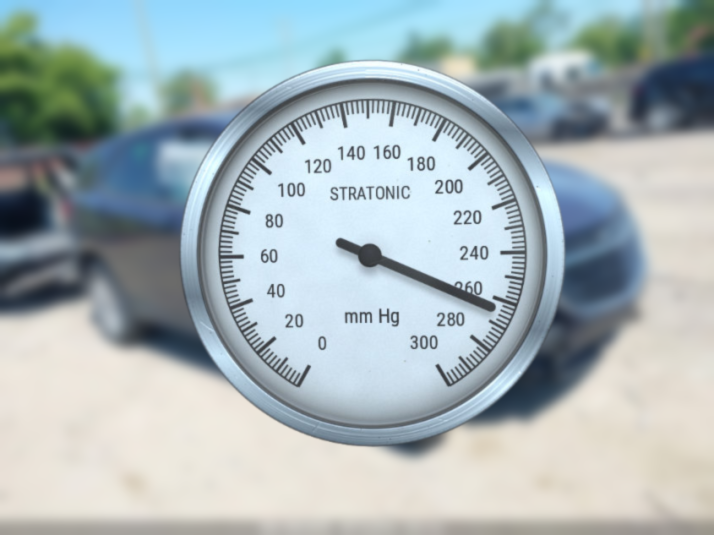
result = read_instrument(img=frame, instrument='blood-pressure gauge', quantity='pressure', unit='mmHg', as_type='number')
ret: 264 mmHg
